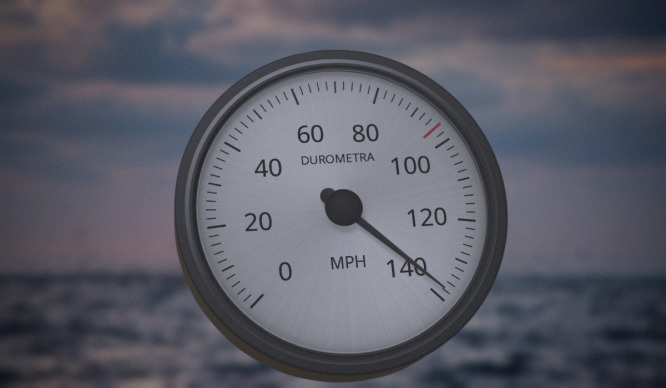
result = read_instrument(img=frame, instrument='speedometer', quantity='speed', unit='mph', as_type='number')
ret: 138 mph
